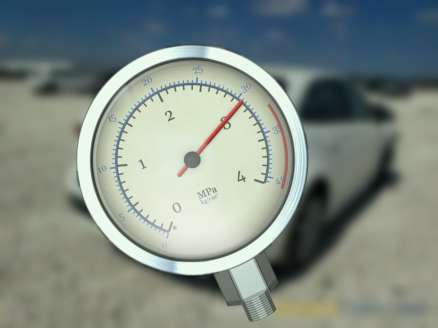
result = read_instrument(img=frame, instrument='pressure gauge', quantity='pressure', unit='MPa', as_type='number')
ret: 3 MPa
